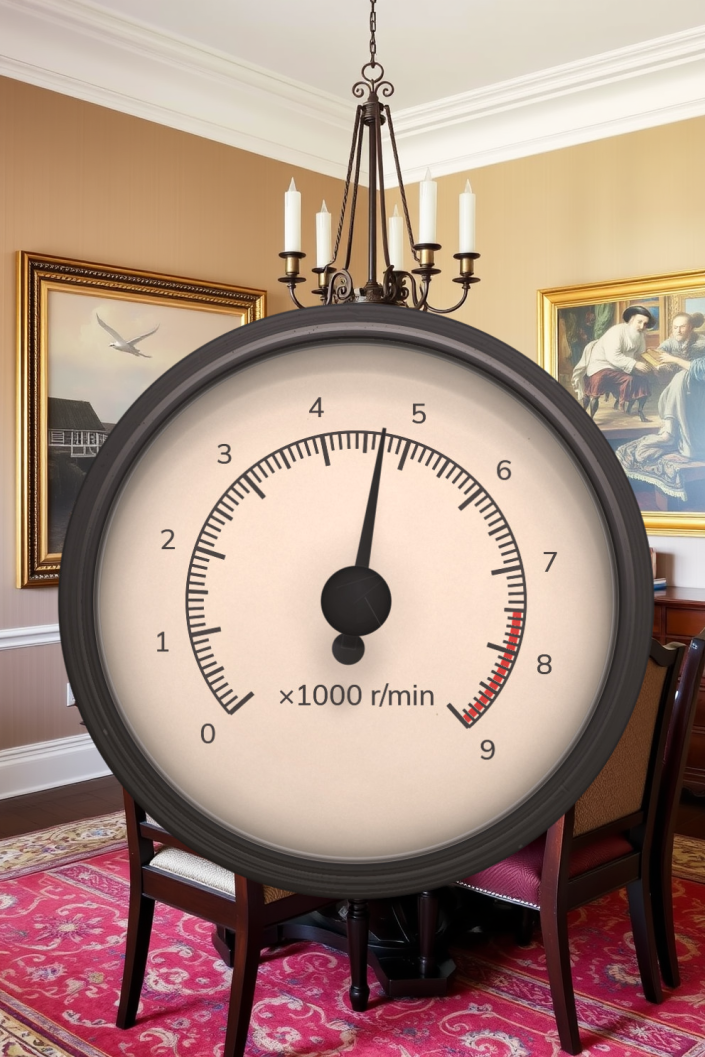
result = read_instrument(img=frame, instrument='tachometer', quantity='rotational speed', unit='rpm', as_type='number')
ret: 4700 rpm
